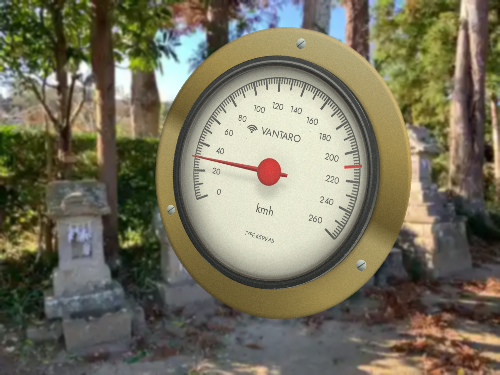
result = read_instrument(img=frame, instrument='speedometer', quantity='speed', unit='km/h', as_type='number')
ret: 30 km/h
